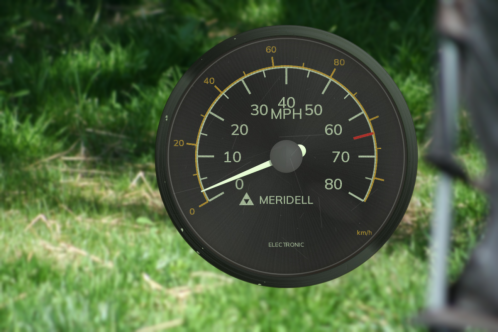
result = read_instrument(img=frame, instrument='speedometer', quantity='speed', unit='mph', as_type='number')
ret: 2.5 mph
